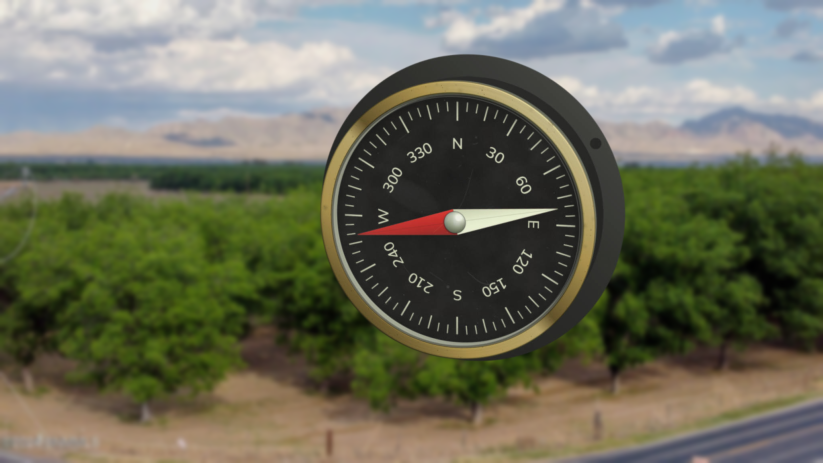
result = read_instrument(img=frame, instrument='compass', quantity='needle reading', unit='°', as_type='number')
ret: 260 °
